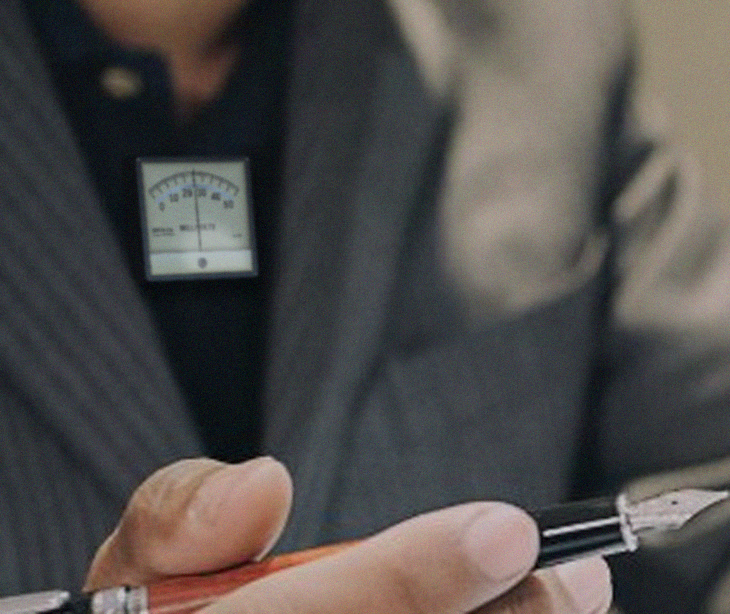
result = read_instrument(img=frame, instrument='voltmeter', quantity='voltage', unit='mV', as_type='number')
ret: 25 mV
